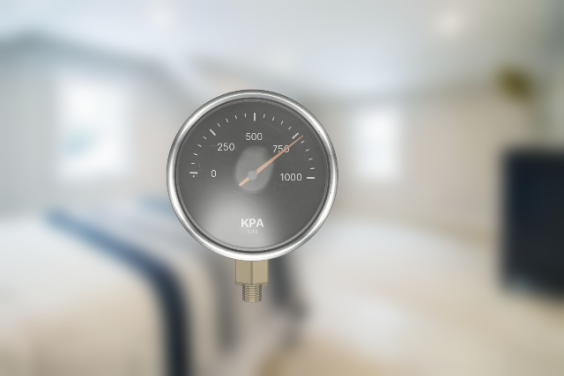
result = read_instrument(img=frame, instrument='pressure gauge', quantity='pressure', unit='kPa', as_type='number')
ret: 775 kPa
